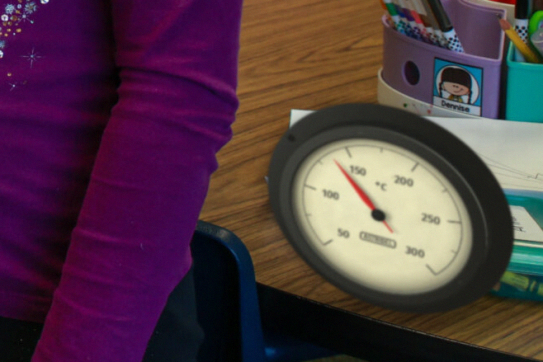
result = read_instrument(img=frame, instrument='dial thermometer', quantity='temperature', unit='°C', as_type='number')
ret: 137.5 °C
